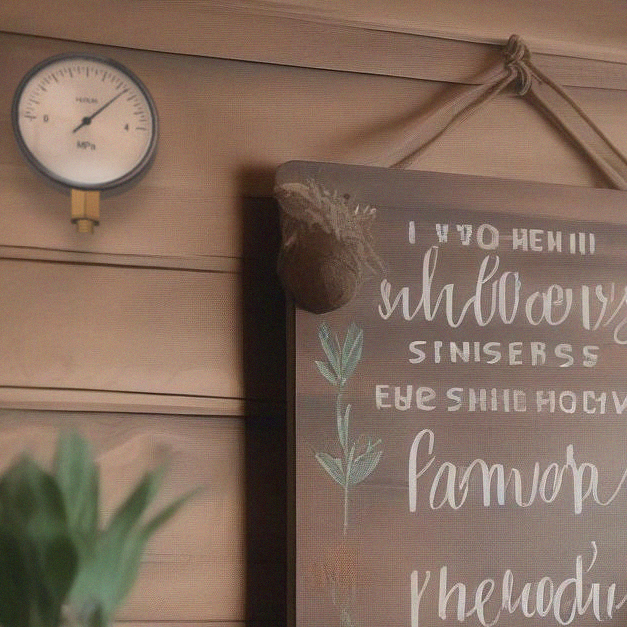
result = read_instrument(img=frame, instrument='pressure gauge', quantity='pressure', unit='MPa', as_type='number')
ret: 3 MPa
